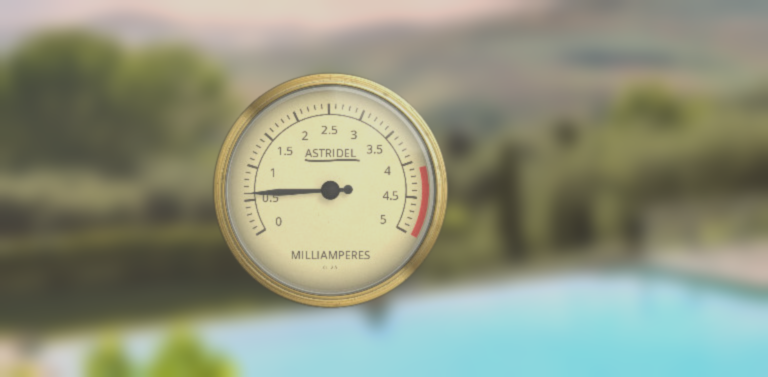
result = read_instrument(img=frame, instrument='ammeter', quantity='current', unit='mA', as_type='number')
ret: 0.6 mA
